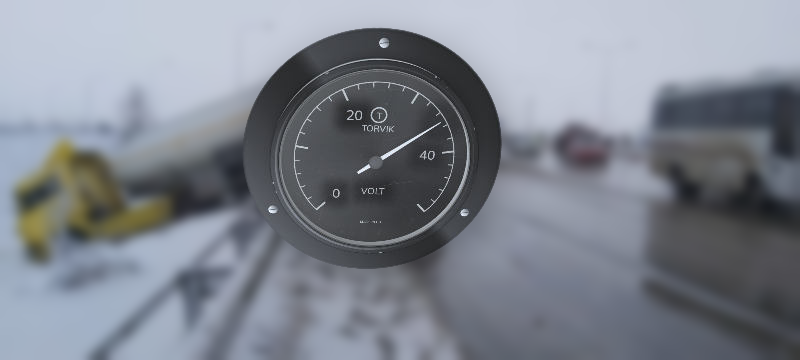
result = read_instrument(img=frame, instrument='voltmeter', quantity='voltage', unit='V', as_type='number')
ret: 35 V
